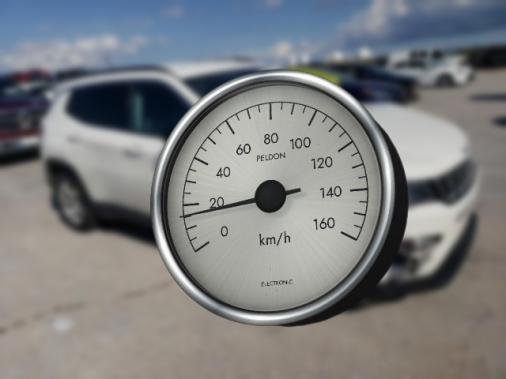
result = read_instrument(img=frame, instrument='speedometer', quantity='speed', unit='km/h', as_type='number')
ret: 15 km/h
